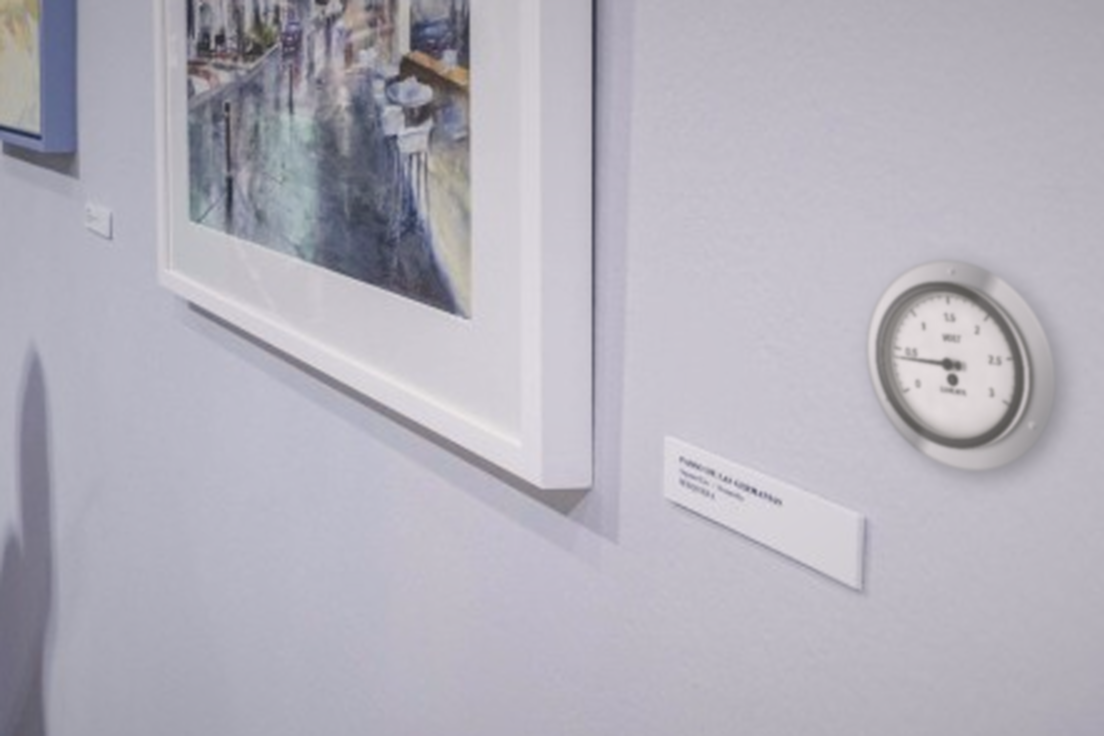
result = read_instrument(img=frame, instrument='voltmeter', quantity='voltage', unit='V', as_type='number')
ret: 0.4 V
